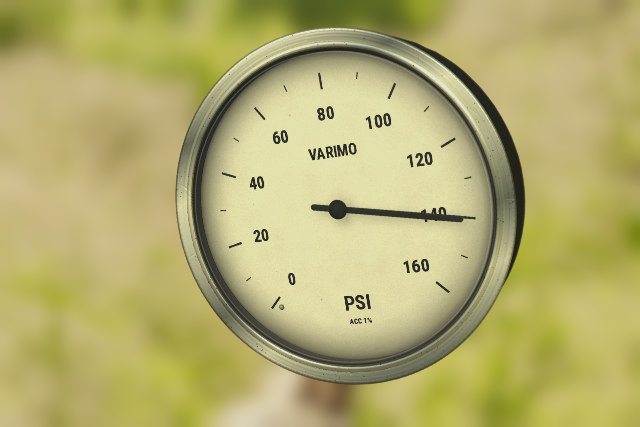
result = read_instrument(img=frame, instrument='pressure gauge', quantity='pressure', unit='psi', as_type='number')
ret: 140 psi
